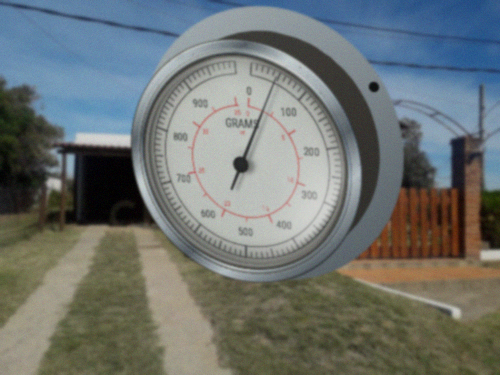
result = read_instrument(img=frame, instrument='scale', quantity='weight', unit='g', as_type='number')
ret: 50 g
